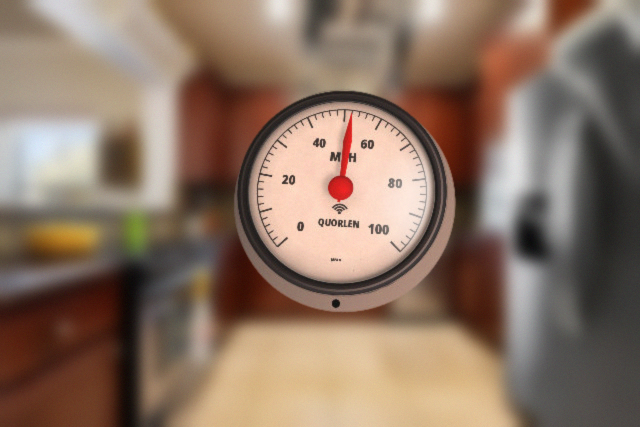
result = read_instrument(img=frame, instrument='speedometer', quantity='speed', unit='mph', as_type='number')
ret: 52 mph
